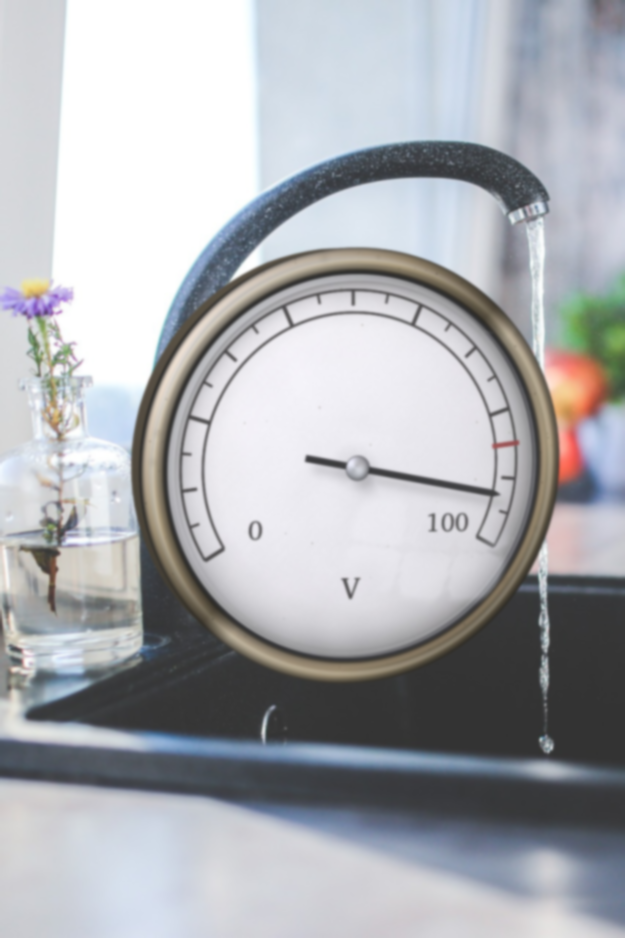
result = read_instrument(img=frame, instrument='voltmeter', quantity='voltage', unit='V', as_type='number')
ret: 92.5 V
